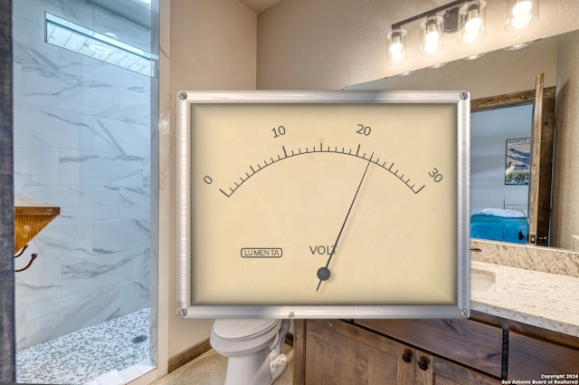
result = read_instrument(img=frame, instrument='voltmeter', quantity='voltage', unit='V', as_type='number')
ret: 22 V
